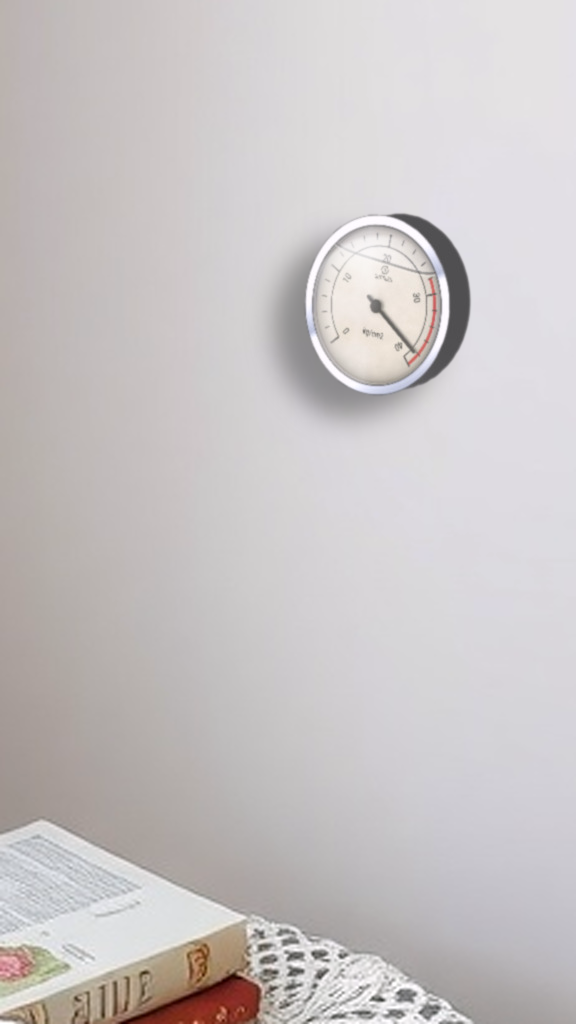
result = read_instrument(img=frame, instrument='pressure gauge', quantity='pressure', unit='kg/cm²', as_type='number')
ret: 38 kg/cm²
